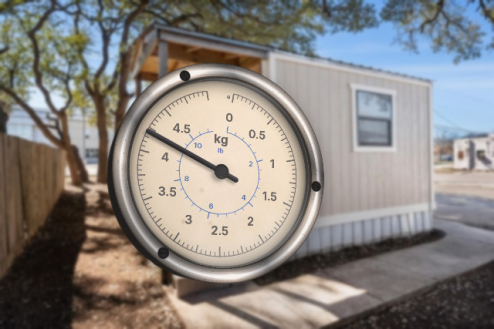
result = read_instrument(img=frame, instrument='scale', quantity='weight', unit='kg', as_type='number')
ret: 4.2 kg
